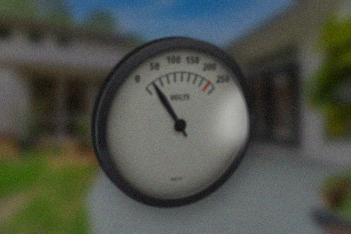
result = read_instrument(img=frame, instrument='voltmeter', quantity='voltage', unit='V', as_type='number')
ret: 25 V
